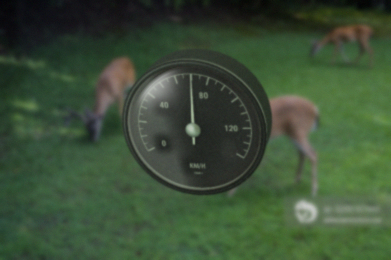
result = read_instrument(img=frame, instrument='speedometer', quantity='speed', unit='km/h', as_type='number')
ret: 70 km/h
